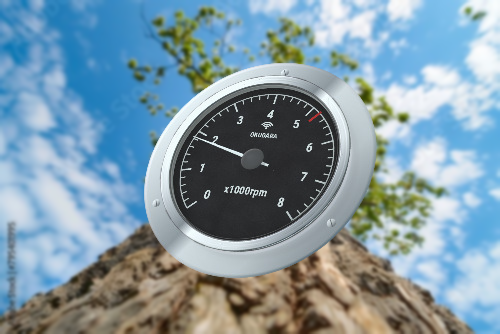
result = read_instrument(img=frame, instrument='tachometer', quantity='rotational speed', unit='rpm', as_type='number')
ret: 1800 rpm
